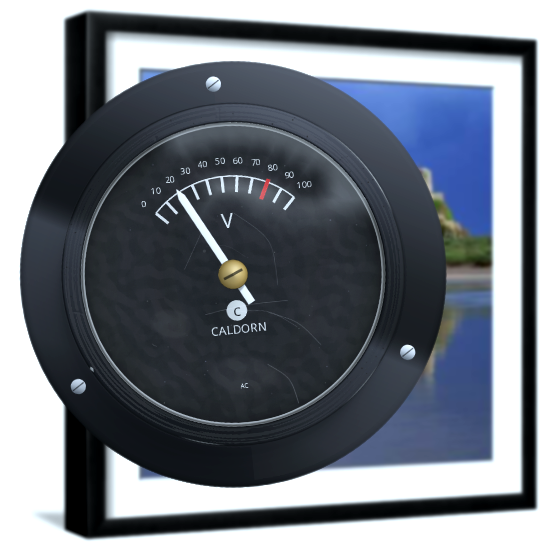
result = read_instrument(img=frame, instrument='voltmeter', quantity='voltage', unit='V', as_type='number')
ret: 20 V
